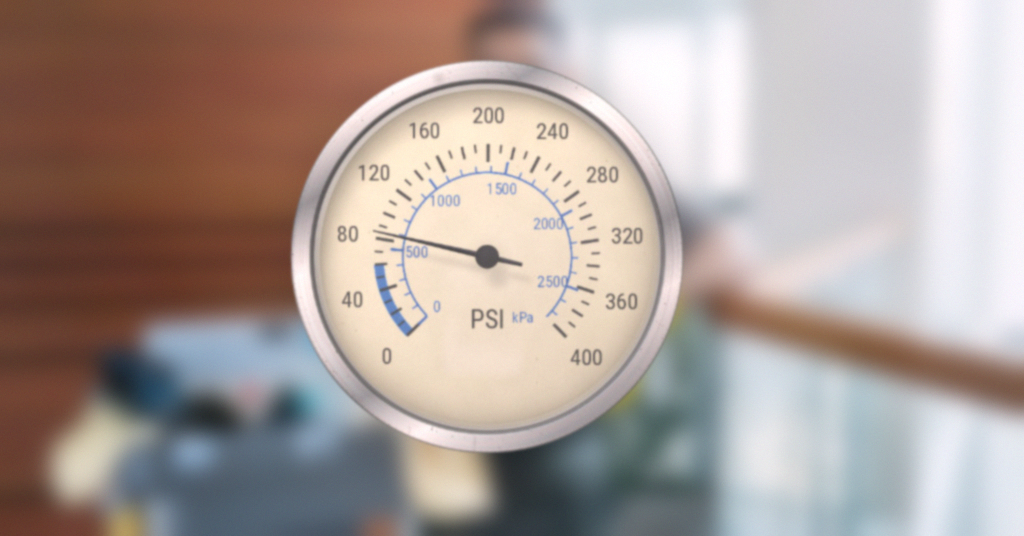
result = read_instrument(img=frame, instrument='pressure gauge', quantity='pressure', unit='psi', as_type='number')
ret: 85 psi
